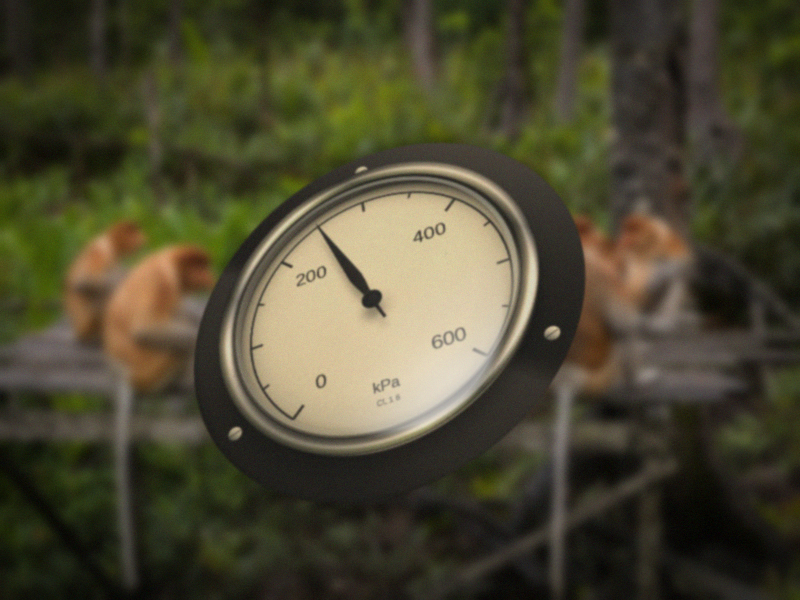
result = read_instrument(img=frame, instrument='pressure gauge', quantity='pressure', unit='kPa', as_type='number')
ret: 250 kPa
